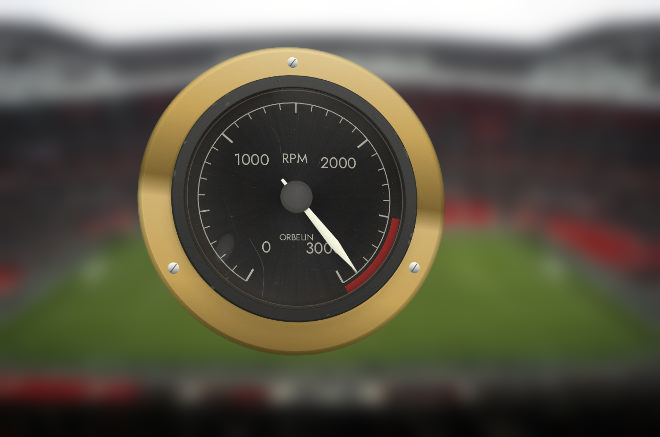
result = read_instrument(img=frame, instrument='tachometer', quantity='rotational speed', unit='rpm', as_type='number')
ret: 2900 rpm
